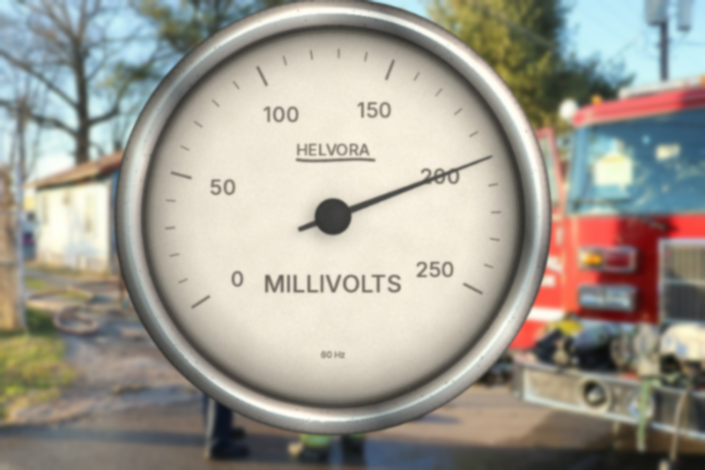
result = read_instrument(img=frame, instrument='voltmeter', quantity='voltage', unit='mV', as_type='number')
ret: 200 mV
